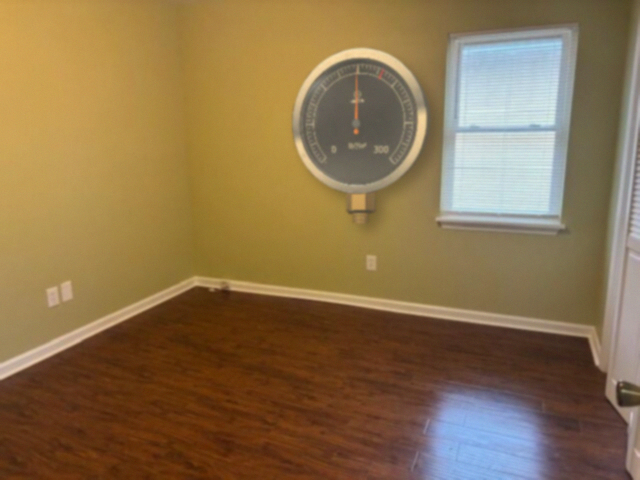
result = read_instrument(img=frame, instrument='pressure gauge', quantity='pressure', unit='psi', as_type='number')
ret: 150 psi
